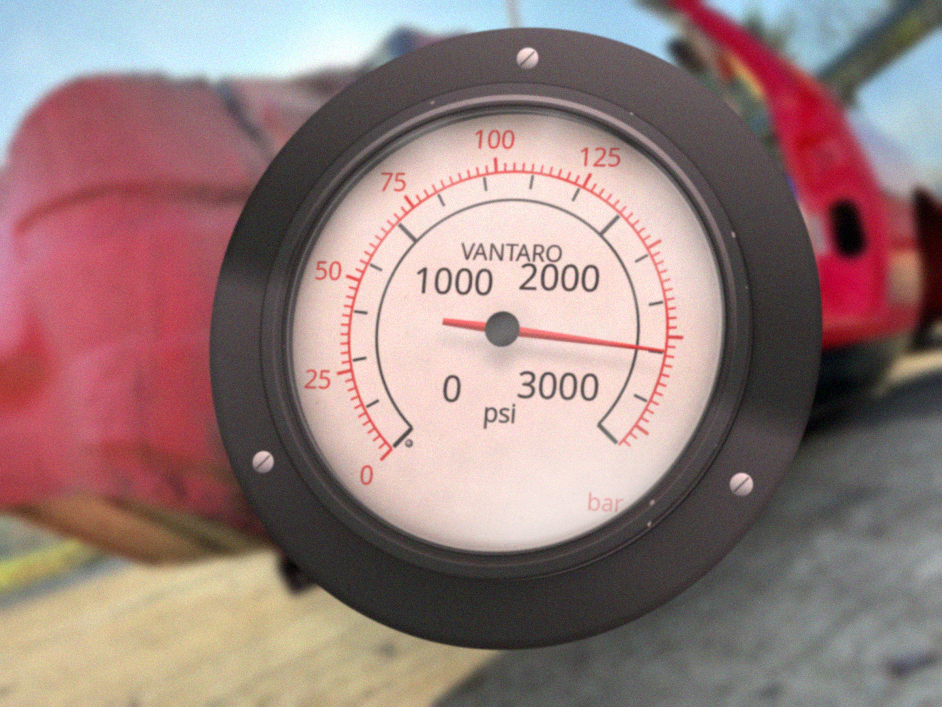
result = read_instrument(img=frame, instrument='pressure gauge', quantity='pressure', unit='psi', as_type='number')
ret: 2600 psi
